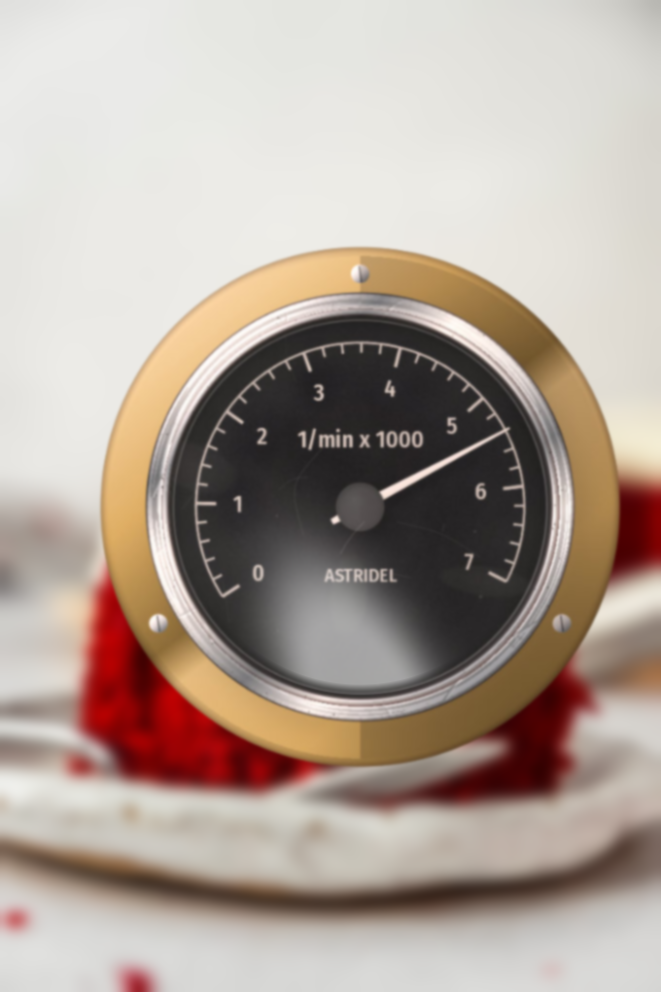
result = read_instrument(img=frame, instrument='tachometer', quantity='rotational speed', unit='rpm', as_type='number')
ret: 5400 rpm
